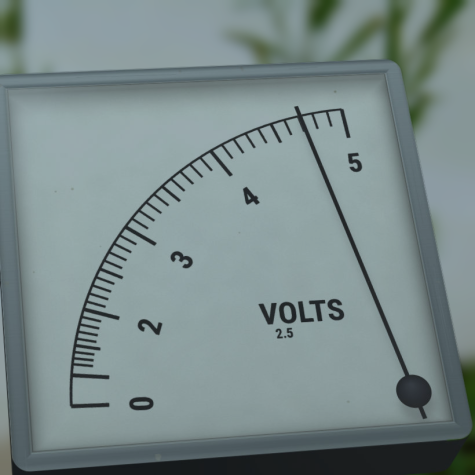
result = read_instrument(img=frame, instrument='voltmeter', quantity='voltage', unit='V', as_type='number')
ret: 4.7 V
